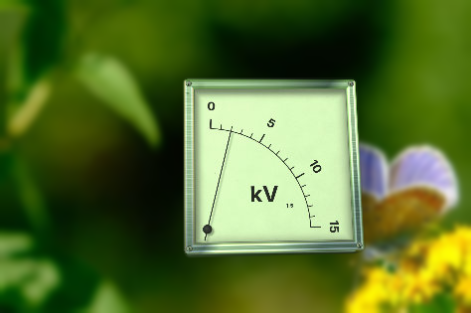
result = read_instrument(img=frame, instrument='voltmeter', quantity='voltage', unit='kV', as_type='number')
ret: 2 kV
